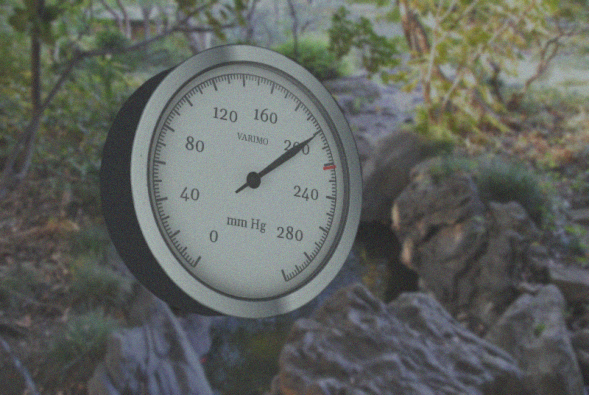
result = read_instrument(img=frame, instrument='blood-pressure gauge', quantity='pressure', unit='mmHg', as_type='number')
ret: 200 mmHg
